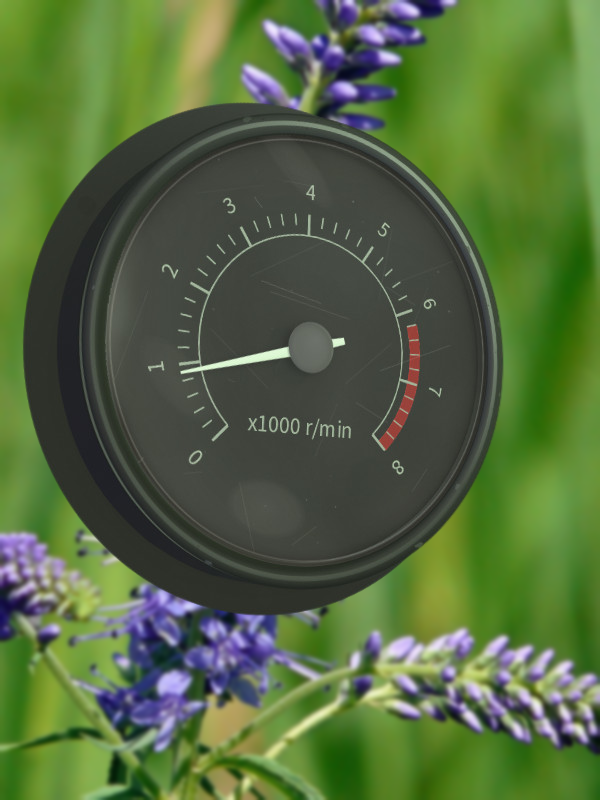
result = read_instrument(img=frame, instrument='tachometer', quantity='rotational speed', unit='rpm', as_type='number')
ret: 900 rpm
